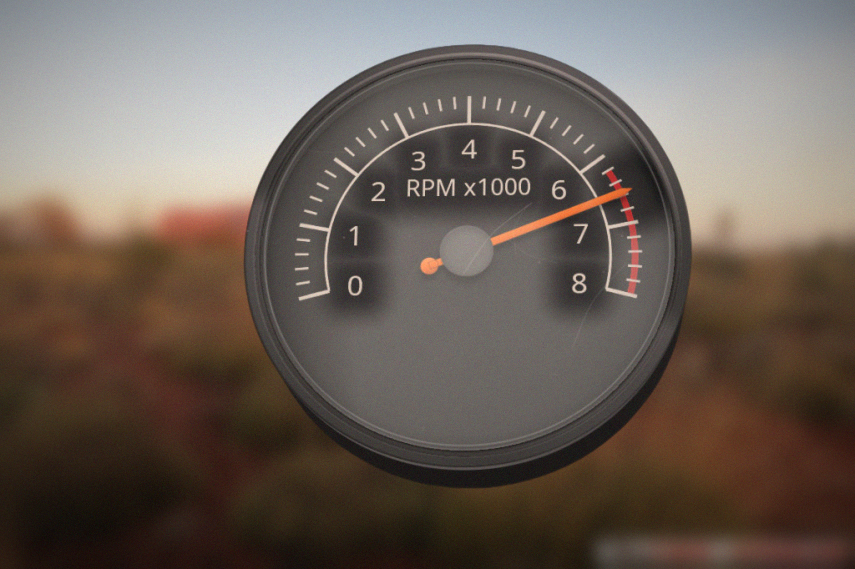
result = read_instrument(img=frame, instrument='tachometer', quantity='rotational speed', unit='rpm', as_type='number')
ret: 6600 rpm
